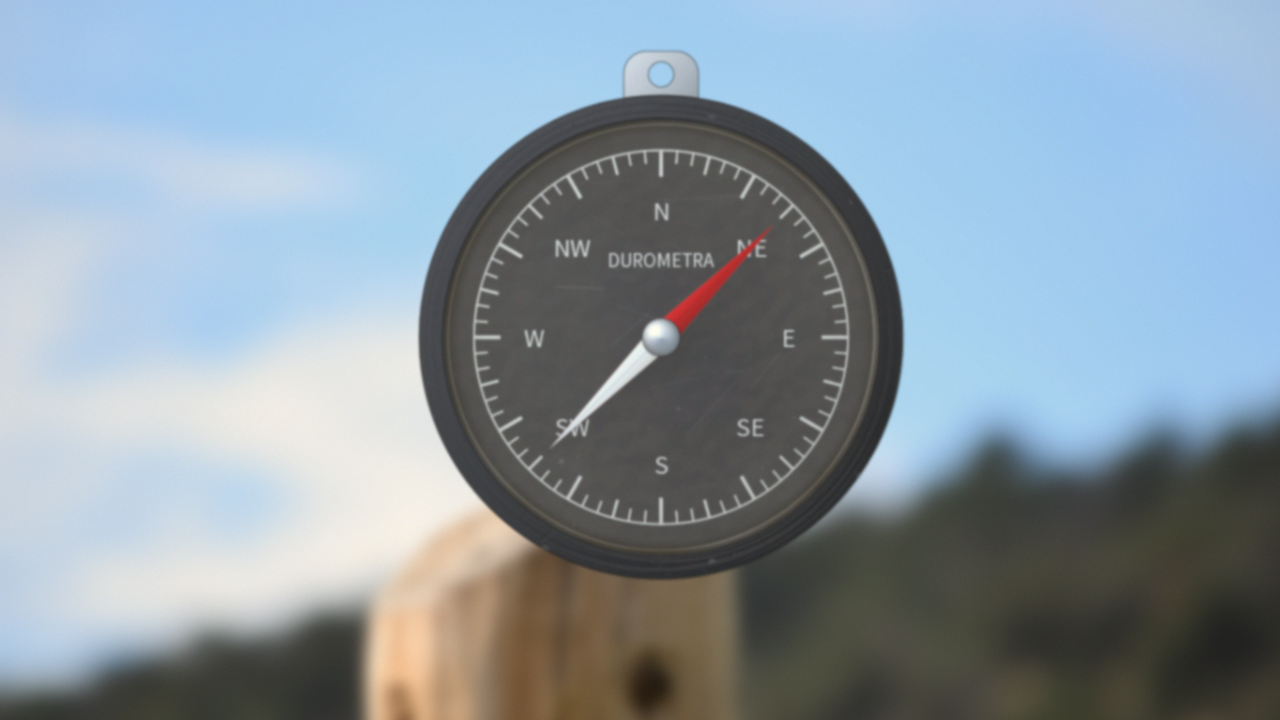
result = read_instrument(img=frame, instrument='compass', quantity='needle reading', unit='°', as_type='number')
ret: 45 °
